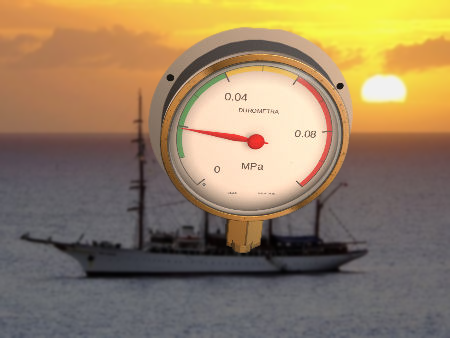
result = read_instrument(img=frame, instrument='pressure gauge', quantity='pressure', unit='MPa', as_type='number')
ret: 0.02 MPa
